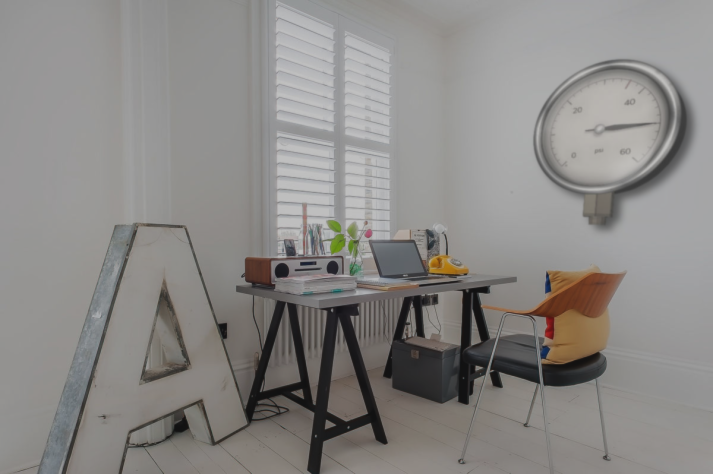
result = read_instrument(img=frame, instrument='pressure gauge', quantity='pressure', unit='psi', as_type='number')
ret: 50 psi
